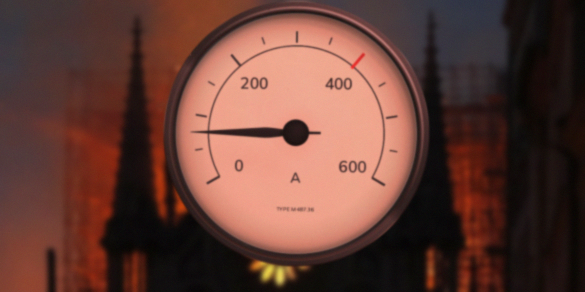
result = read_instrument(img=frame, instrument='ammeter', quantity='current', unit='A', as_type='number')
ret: 75 A
